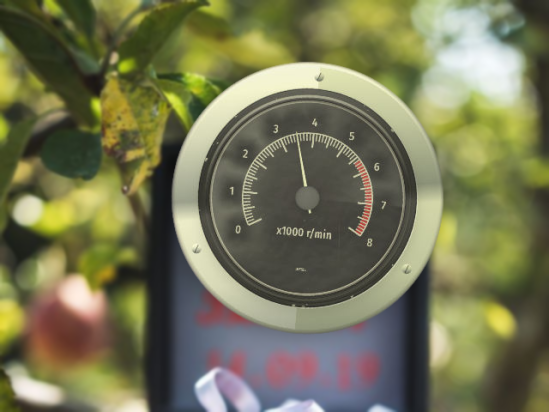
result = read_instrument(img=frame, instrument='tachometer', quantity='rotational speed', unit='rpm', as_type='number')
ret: 3500 rpm
